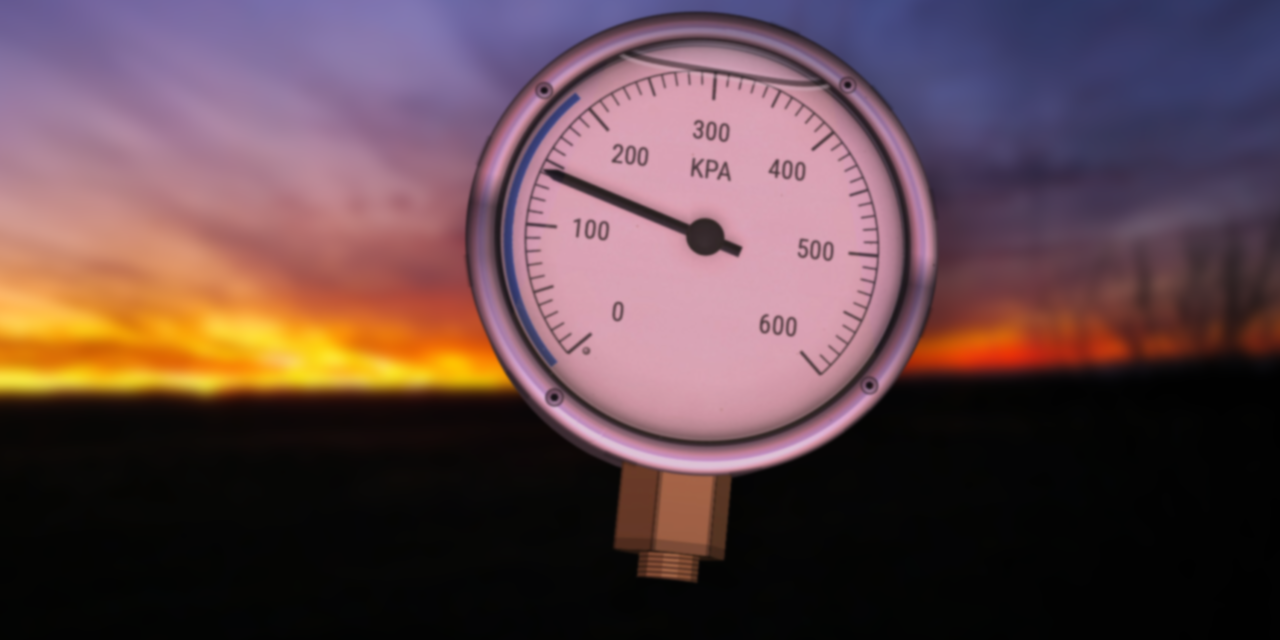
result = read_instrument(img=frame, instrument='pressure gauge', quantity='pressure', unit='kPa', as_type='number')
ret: 140 kPa
